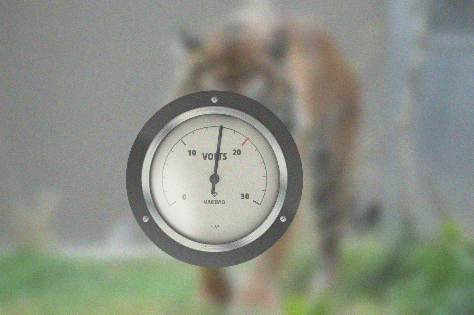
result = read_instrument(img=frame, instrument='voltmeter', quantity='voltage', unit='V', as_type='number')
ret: 16 V
